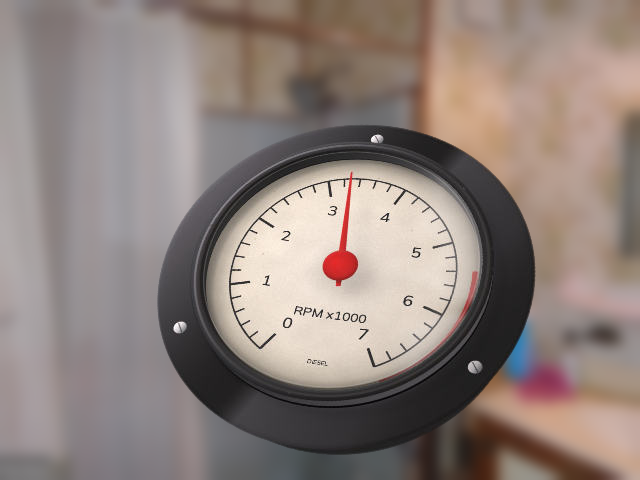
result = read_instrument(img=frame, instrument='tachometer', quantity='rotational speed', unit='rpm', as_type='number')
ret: 3300 rpm
